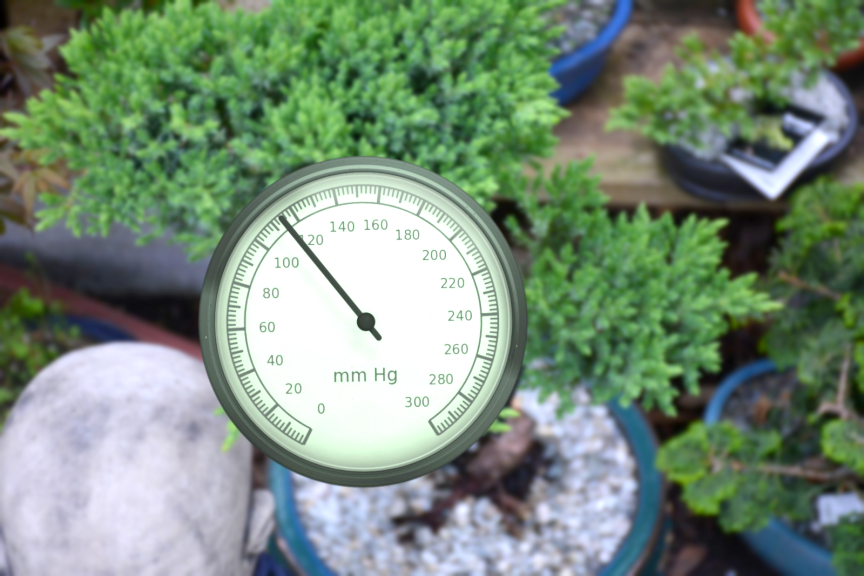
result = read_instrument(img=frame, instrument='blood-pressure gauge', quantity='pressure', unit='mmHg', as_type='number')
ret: 114 mmHg
